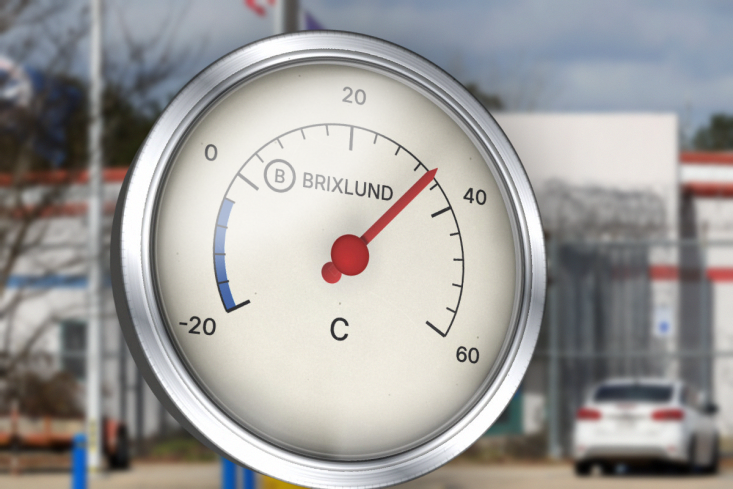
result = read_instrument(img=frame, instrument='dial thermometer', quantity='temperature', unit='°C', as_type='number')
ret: 34 °C
